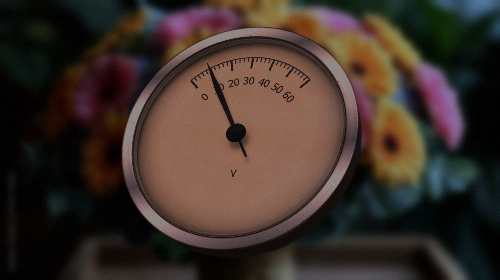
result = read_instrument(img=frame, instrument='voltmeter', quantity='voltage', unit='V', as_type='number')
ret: 10 V
